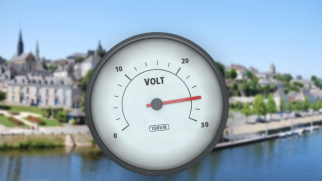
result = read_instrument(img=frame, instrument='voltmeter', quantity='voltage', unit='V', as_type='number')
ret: 26 V
